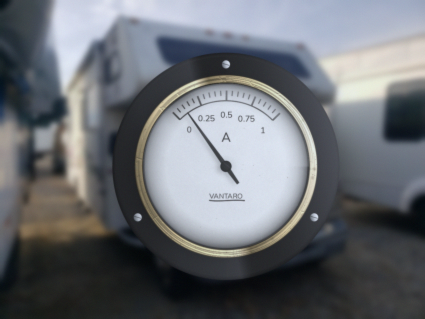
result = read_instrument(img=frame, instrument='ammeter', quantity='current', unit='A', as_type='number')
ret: 0.1 A
